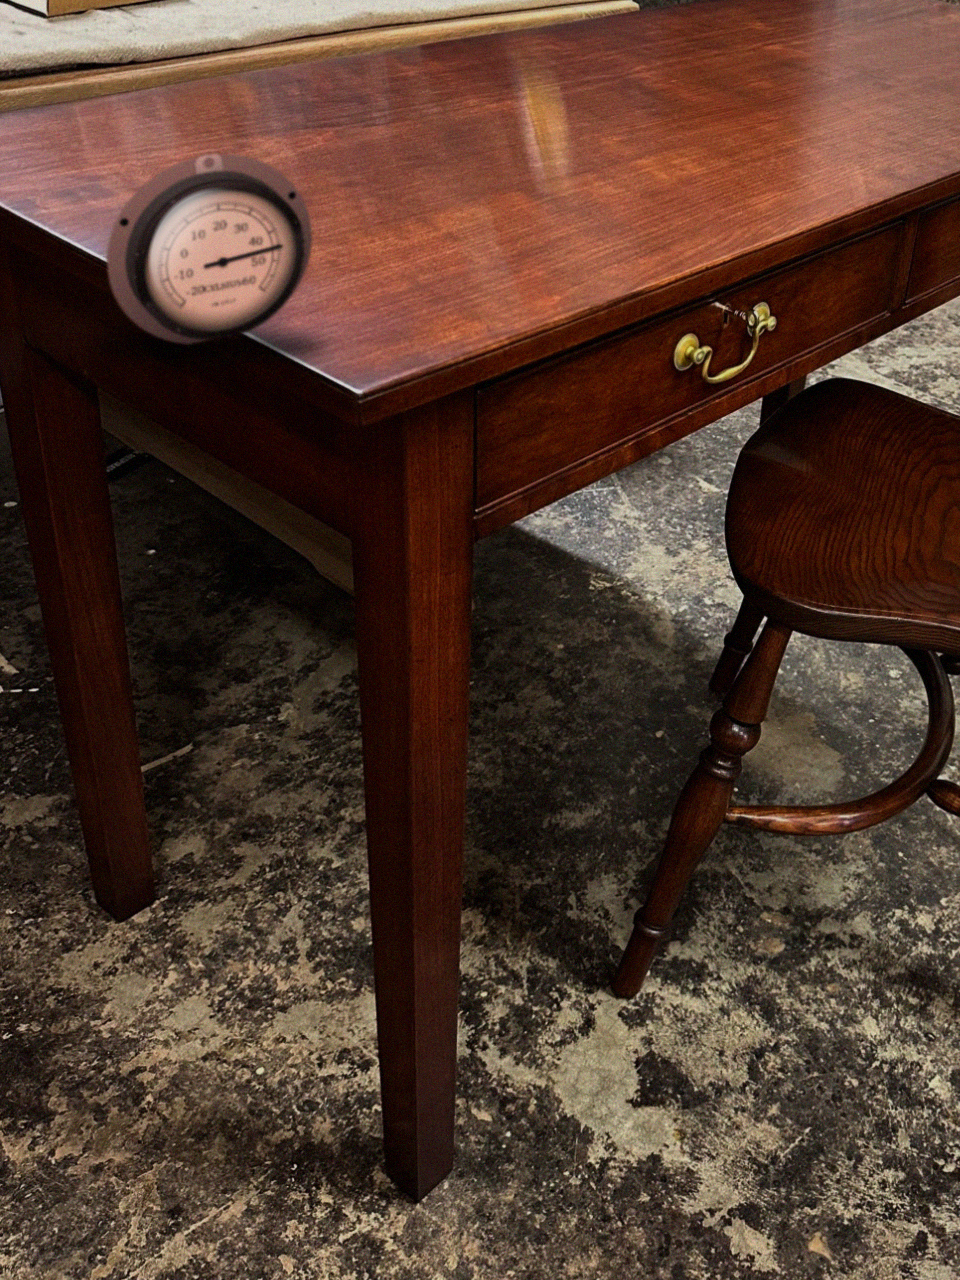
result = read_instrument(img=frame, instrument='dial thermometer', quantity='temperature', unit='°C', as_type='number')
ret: 45 °C
